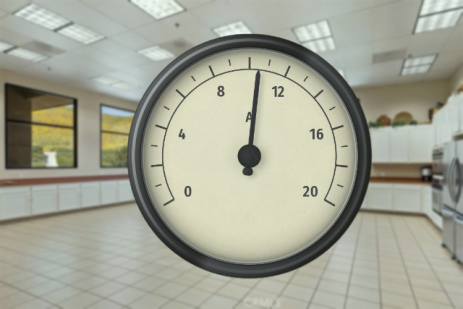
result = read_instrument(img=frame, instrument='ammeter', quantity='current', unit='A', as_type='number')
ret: 10.5 A
